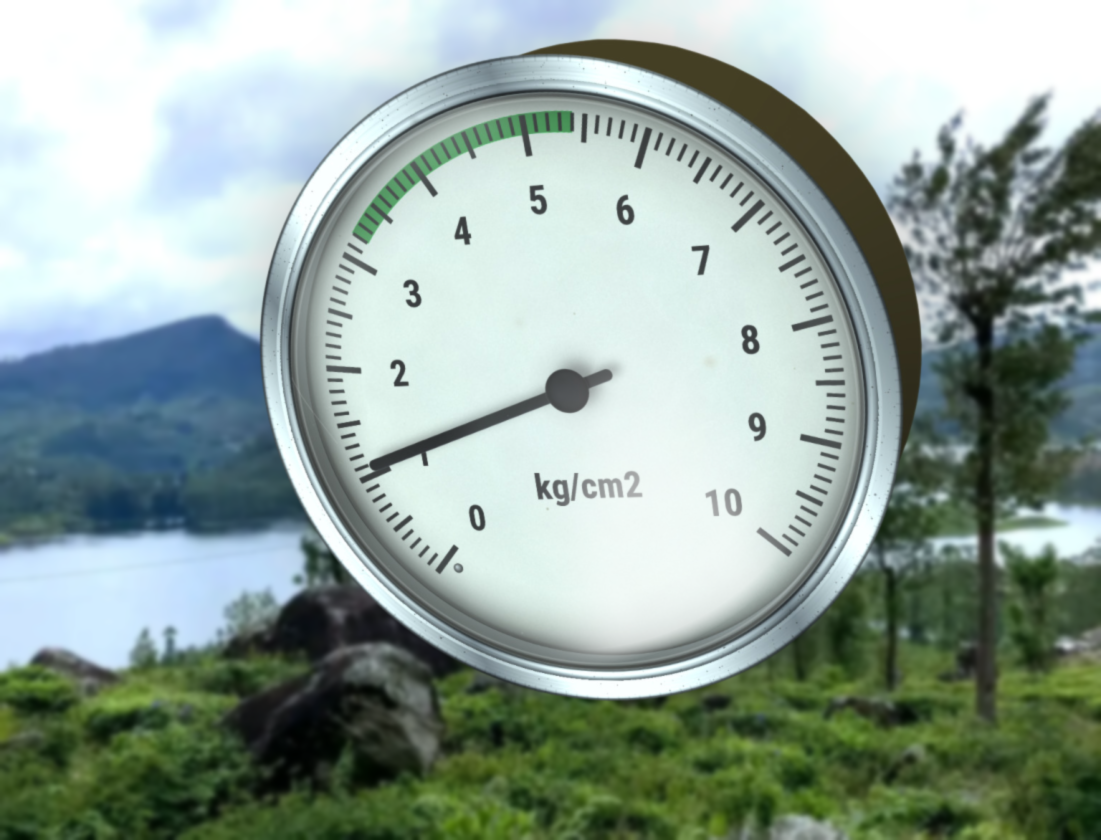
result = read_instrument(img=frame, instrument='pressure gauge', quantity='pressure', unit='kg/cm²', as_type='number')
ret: 1.1 kg/cm²
